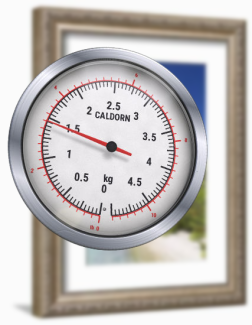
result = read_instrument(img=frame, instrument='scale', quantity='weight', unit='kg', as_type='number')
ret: 1.45 kg
